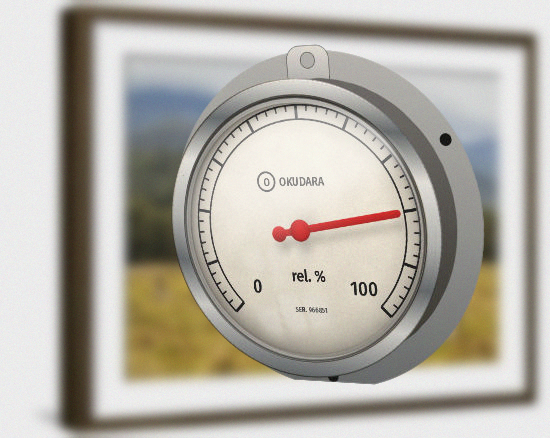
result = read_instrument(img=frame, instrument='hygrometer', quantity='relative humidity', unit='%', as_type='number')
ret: 80 %
